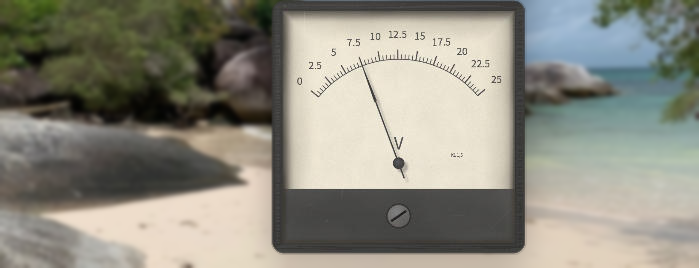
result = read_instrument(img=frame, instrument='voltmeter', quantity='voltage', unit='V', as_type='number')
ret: 7.5 V
